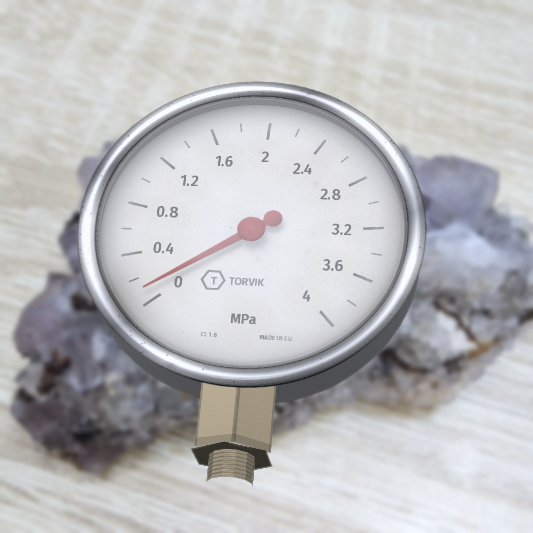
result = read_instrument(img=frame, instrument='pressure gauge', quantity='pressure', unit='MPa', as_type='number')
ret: 0.1 MPa
